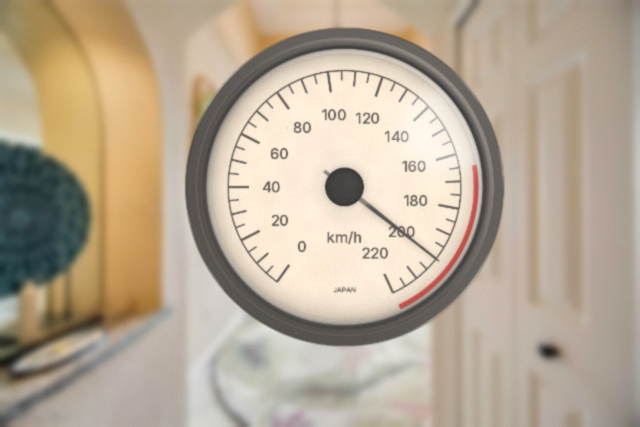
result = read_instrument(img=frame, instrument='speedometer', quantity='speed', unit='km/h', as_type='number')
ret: 200 km/h
